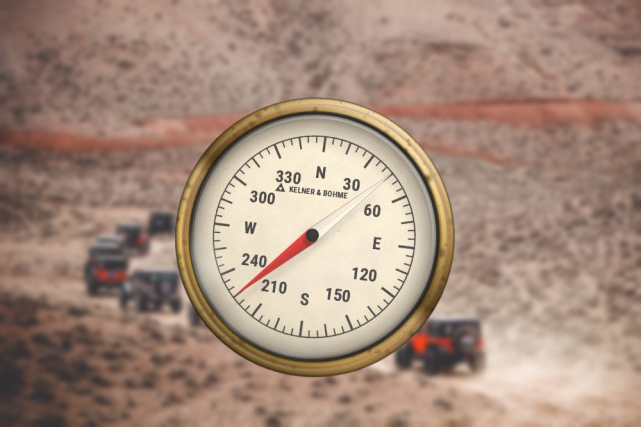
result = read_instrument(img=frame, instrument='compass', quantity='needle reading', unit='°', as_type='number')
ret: 225 °
